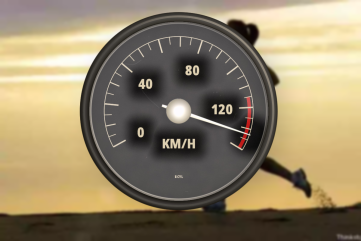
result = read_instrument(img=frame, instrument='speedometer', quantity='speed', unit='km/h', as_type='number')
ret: 132.5 km/h
